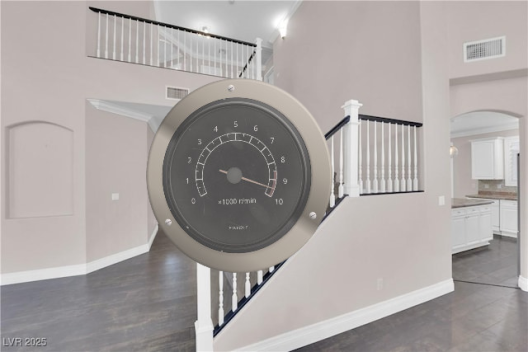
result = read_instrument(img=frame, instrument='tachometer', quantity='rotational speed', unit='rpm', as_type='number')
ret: 9500 rpm
